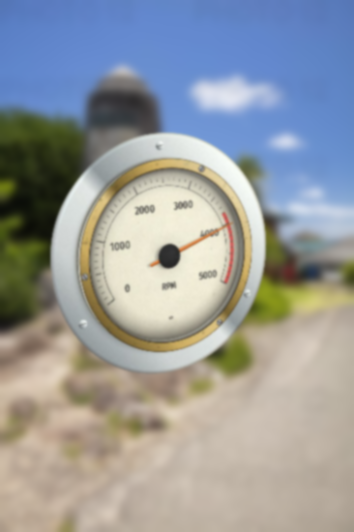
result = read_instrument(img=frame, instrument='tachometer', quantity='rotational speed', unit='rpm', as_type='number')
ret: 4000 rpm
